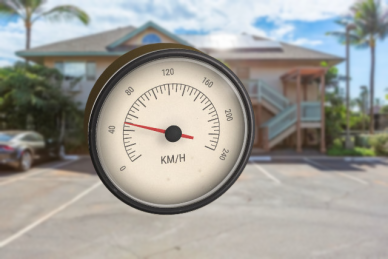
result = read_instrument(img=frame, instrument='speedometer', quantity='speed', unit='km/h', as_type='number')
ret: 50 km/h
